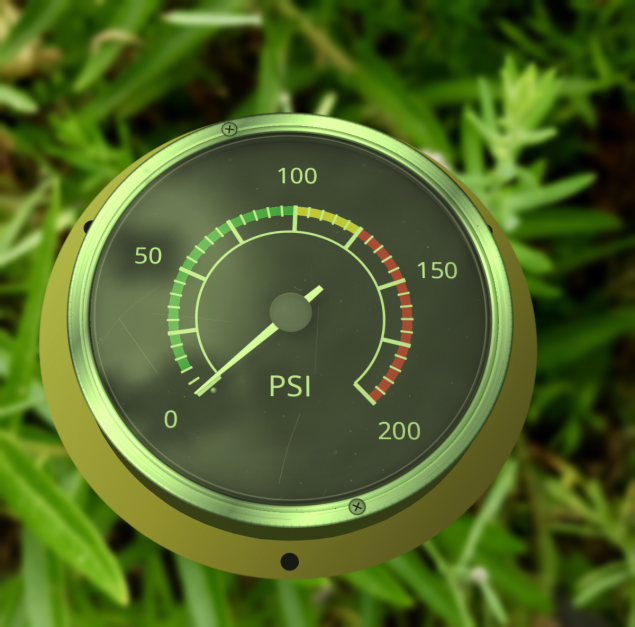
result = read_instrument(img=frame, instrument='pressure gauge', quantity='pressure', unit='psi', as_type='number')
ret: 0 psi
